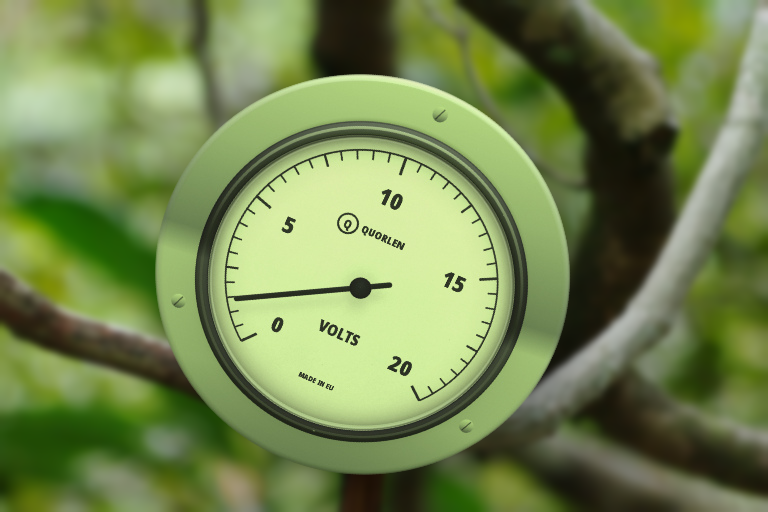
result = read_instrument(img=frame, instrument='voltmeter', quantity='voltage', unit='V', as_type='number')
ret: 1.5 V
